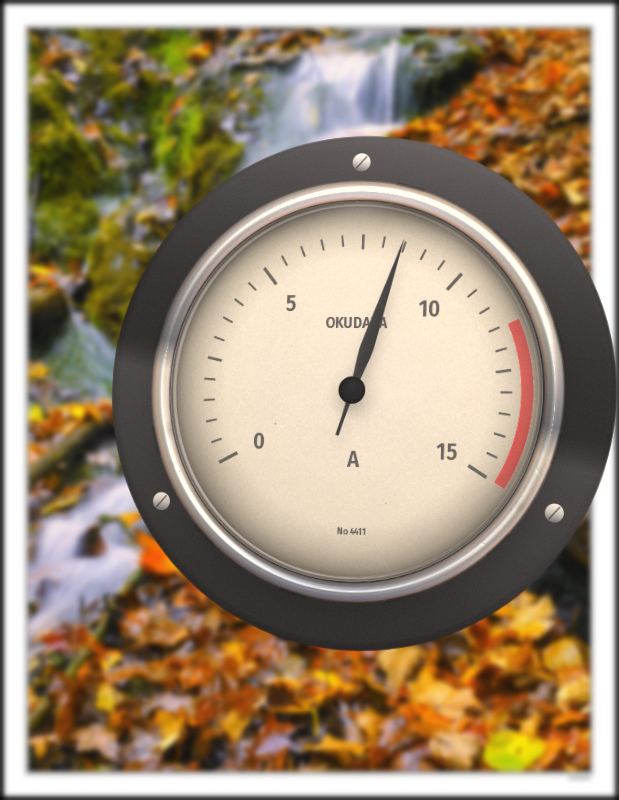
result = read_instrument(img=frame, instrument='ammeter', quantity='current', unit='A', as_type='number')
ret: 8.5 A
